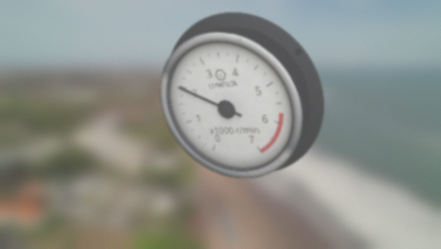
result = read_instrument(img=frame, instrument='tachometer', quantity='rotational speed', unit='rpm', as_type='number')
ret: 2000 rpm
